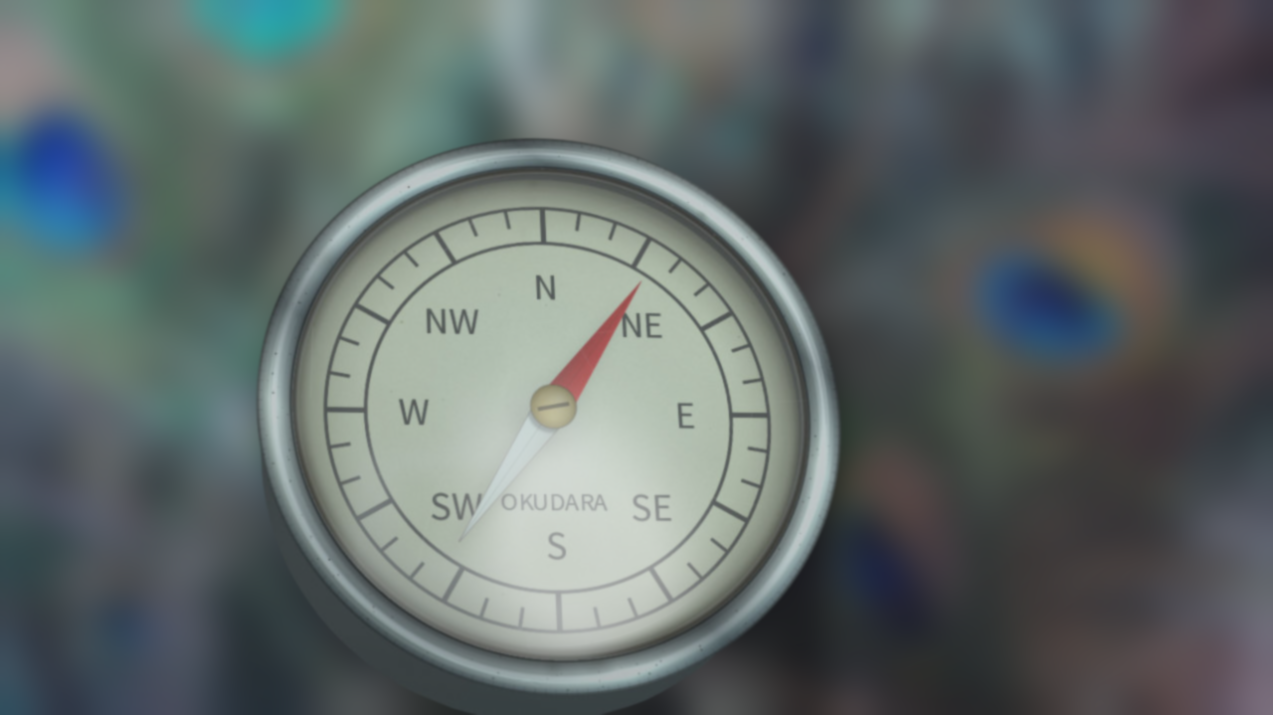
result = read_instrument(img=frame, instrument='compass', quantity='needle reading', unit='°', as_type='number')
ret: 35 °
